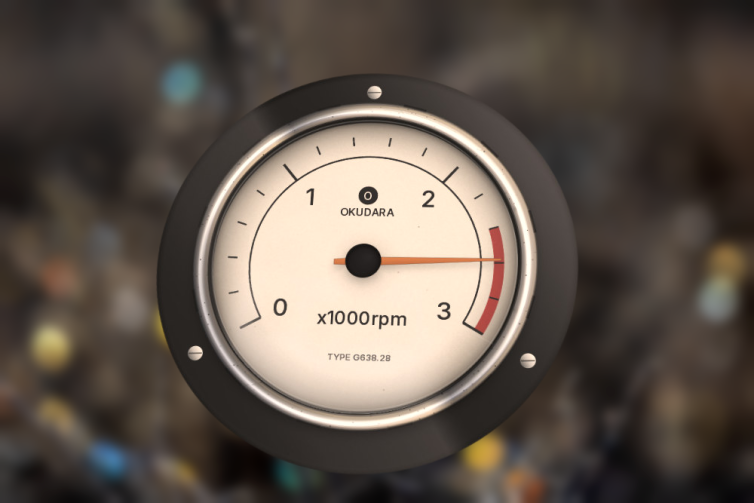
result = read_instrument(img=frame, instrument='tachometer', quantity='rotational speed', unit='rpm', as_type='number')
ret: 2600 rpm
